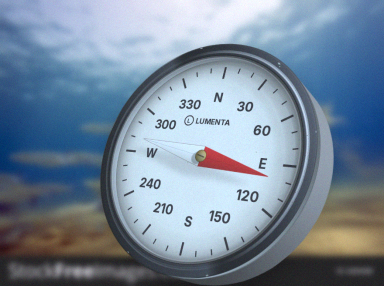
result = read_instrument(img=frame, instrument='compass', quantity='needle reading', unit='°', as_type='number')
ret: 100 °
